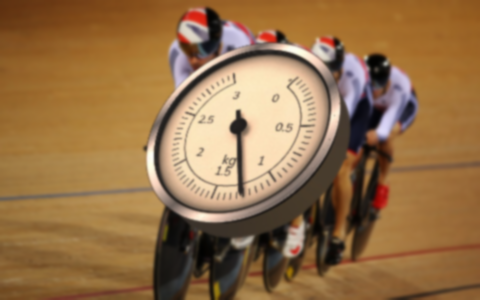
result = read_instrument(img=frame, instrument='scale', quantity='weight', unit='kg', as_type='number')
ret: 1.25 kg
